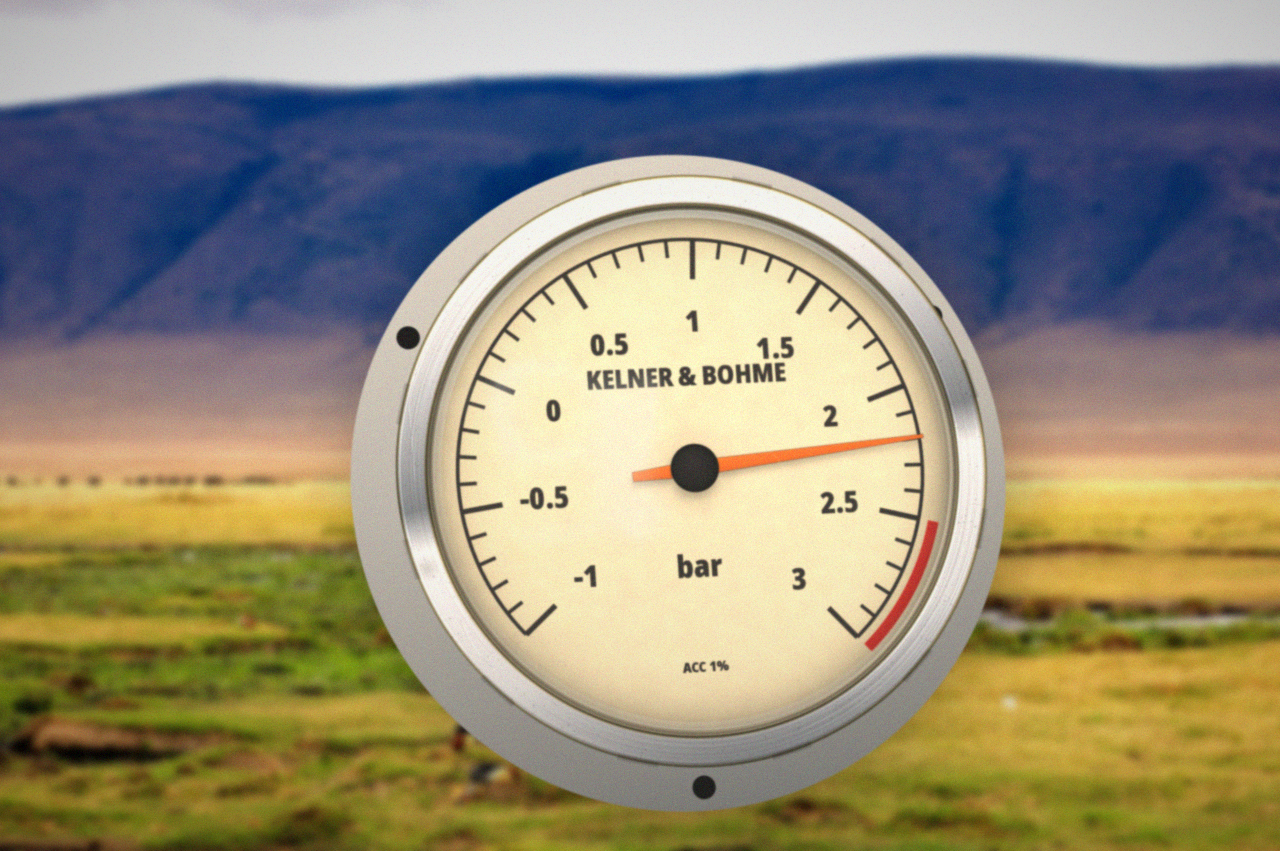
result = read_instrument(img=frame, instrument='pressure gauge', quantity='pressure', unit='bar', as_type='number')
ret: 2.2 bar
